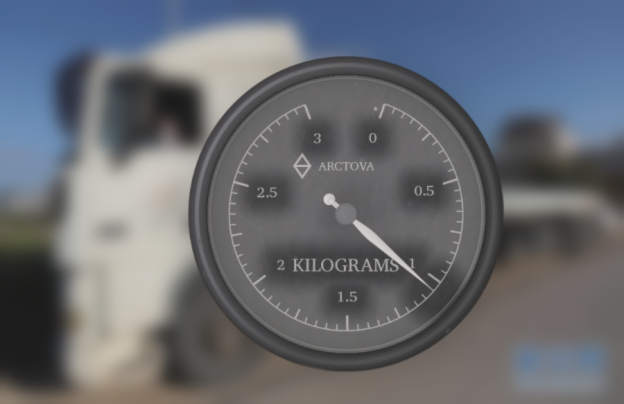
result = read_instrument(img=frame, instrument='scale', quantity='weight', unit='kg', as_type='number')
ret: 1.05 kg
